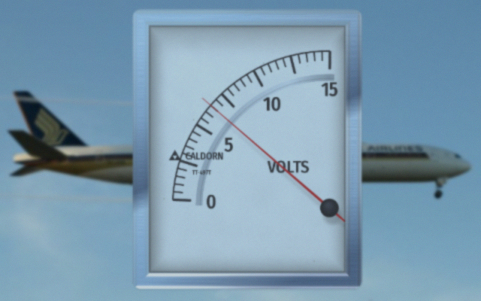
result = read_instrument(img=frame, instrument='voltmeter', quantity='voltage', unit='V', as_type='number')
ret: 6.5 V
